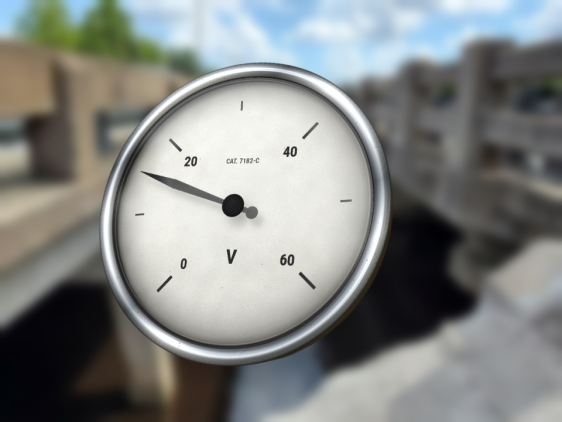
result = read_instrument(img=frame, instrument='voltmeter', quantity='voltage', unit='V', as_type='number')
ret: 15 V
